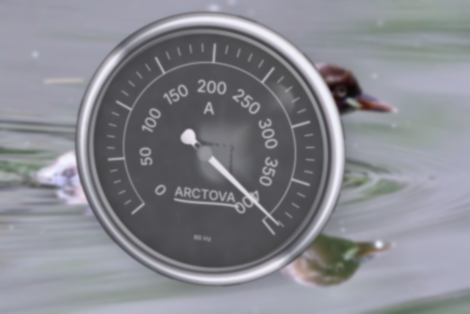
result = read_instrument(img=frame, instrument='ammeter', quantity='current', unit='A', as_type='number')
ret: 390 A
